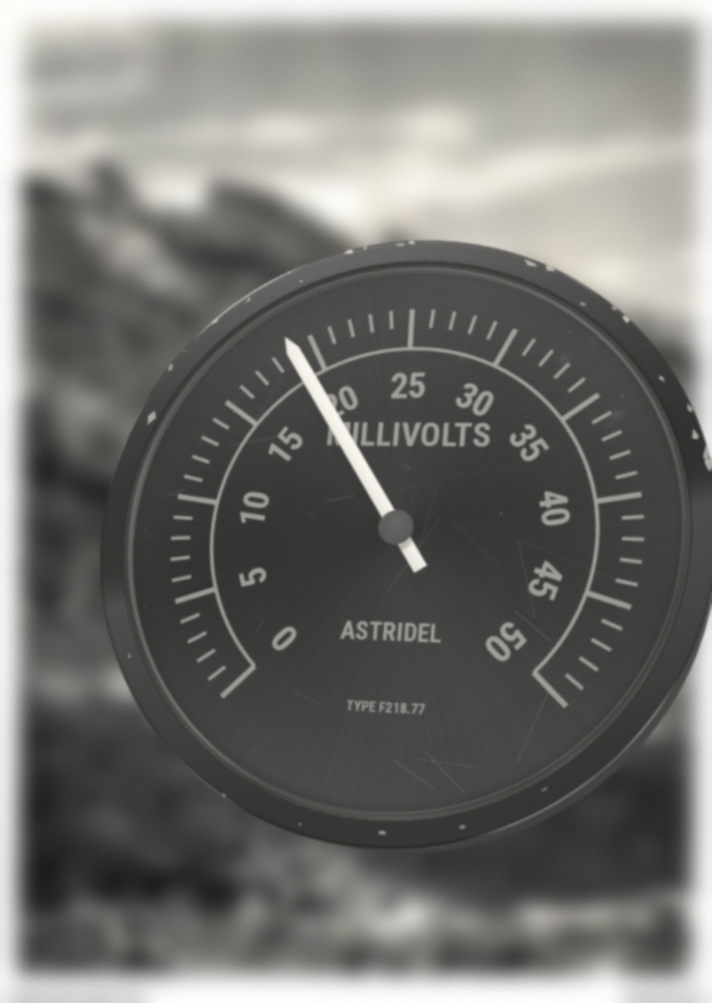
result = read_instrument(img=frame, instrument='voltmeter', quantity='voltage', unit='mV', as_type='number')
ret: 19 mV
